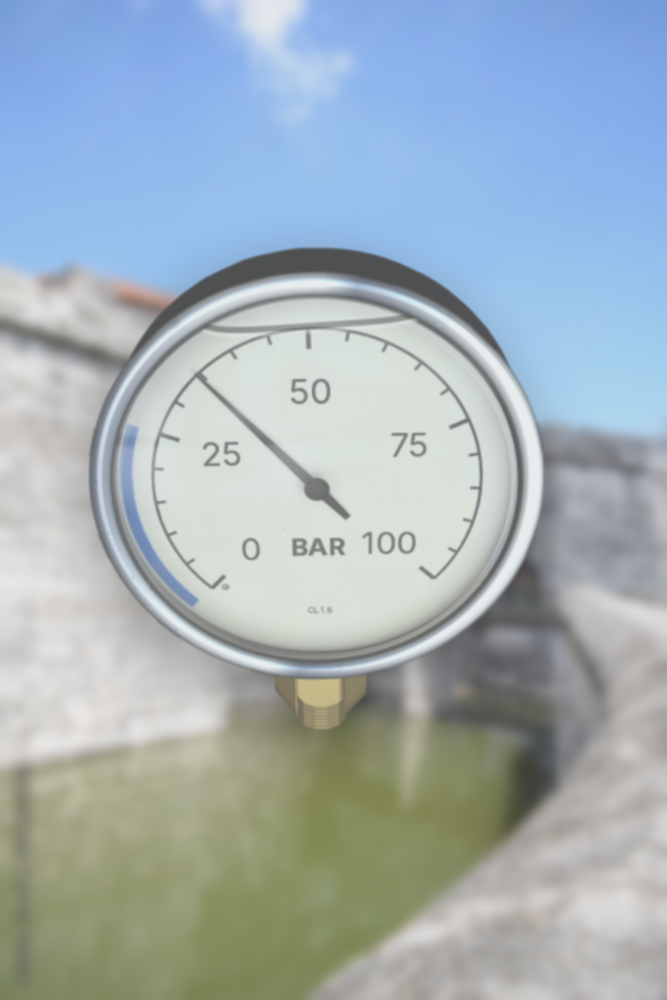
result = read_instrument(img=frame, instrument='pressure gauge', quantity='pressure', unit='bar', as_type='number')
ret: 35 bar
